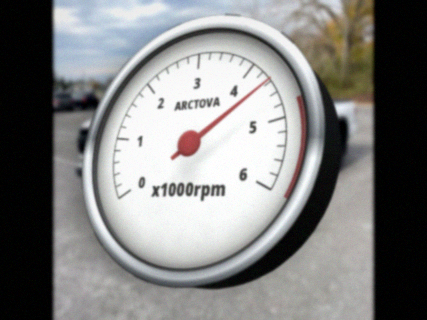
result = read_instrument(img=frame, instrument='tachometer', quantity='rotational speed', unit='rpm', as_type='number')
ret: 4400 rpm
